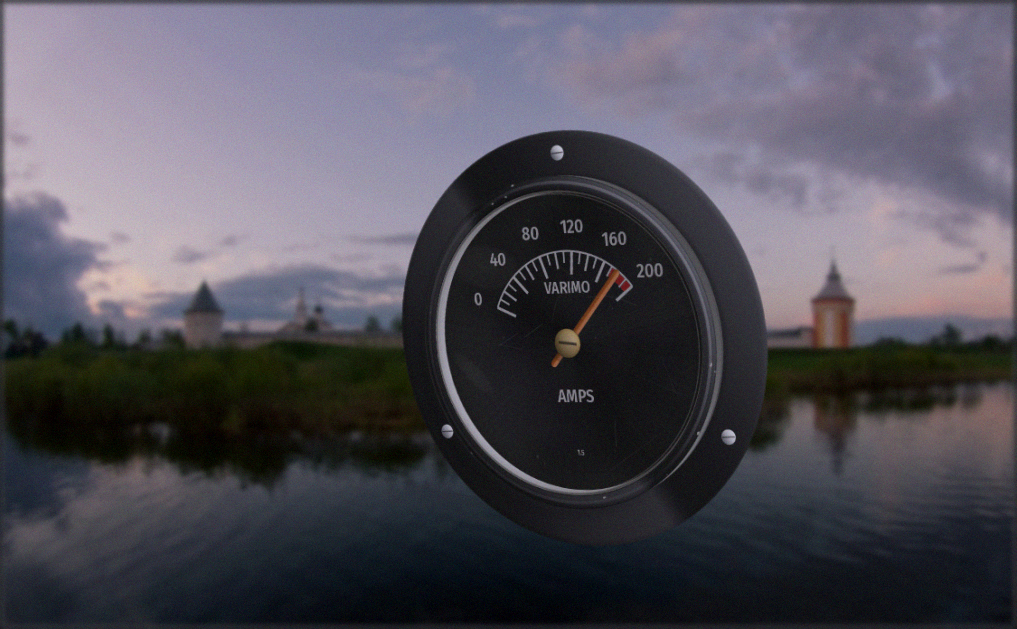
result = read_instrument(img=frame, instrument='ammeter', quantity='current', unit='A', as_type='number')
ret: 180 A
